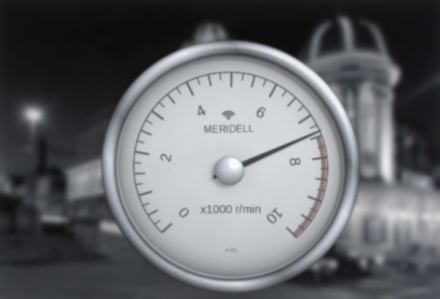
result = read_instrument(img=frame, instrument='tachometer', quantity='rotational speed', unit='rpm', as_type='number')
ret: 7375 rpm
